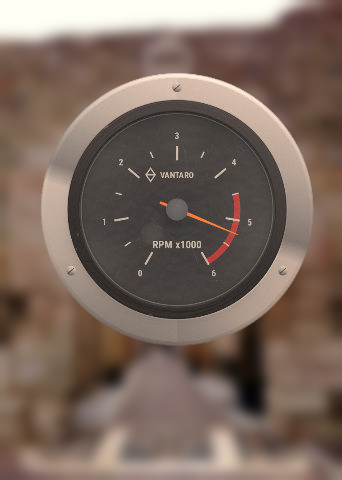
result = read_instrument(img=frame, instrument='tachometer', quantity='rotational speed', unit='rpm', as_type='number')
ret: 5250 rpm
